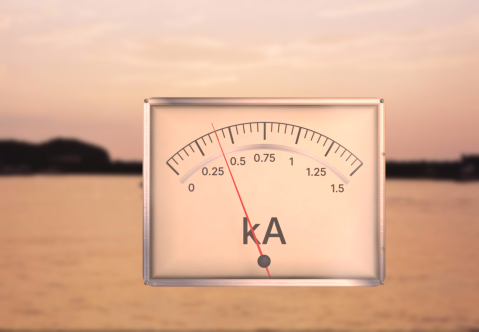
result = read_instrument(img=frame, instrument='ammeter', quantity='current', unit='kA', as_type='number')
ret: 0.4 kA
